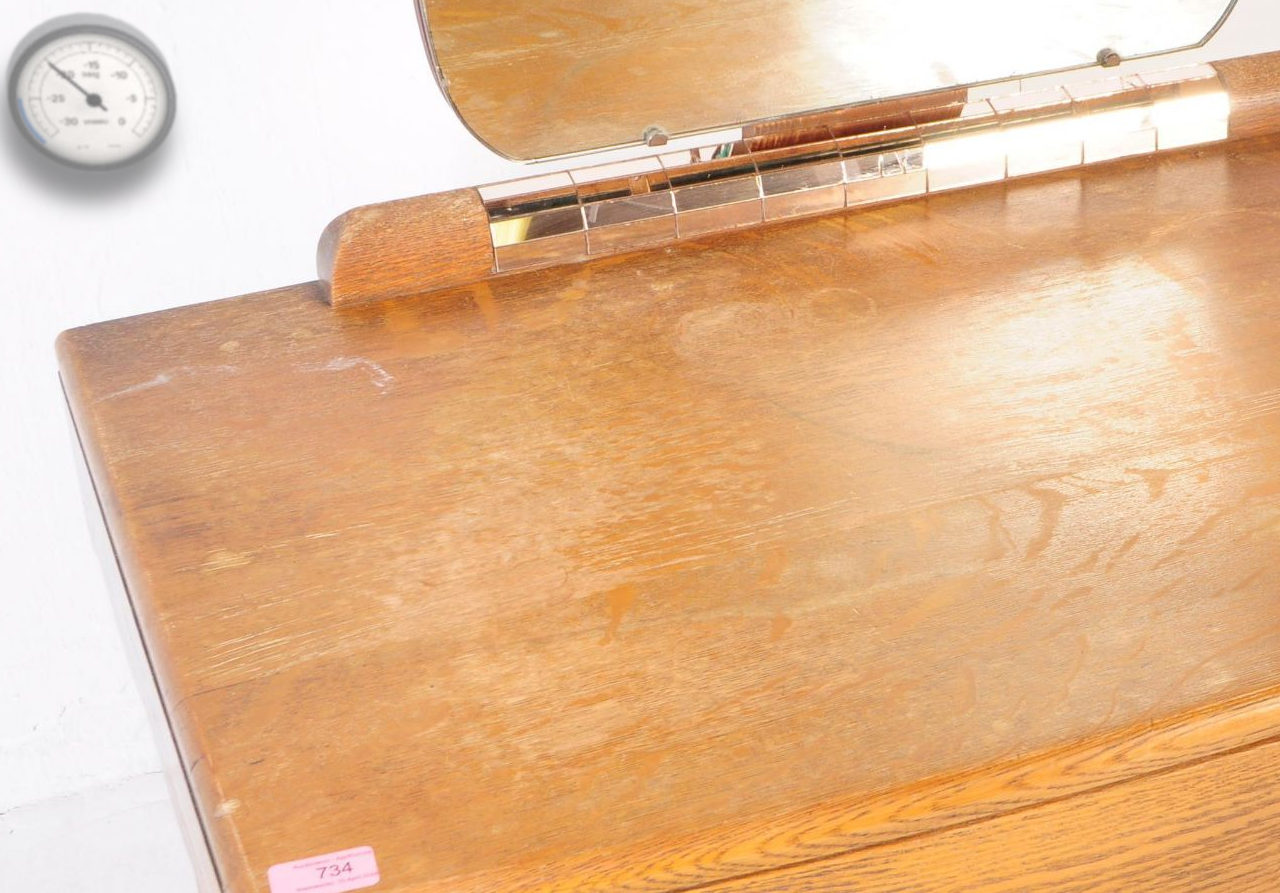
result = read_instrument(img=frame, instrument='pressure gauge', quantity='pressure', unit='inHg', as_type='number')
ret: -20 inHg
